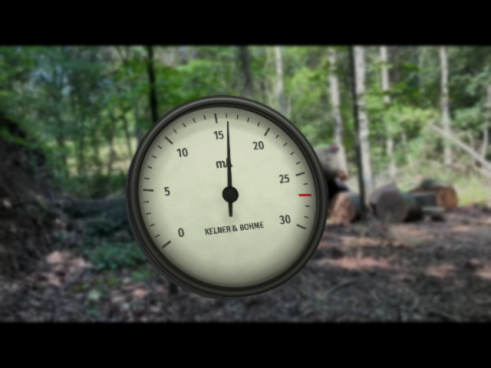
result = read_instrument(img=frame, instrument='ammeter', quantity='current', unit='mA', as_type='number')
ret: 16 mA
